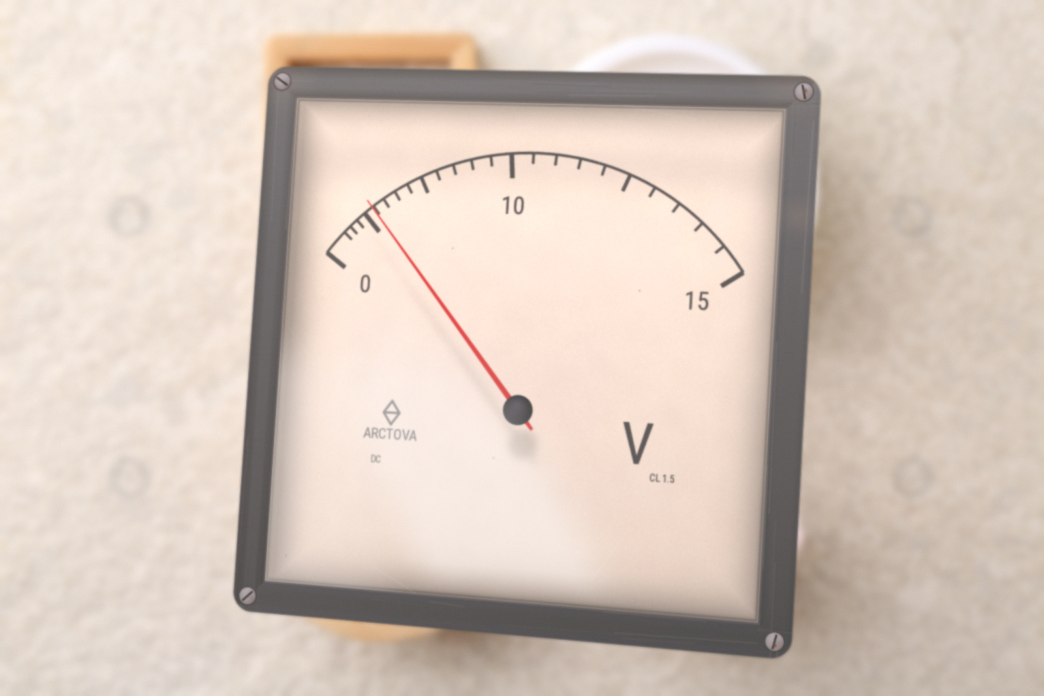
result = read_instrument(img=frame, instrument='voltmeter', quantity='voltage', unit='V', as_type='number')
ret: 5.5 V
